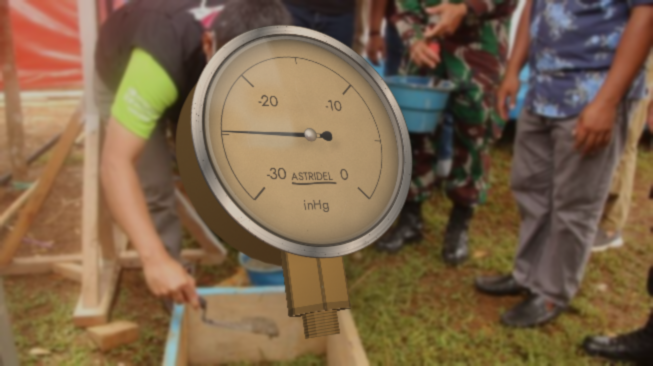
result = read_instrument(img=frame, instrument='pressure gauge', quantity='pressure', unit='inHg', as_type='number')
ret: -25 inHg
